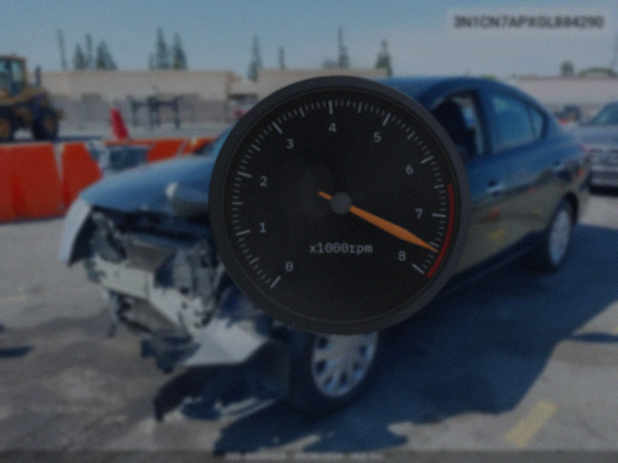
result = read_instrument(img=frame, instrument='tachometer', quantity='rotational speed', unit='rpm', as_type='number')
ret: 7600 rpm
